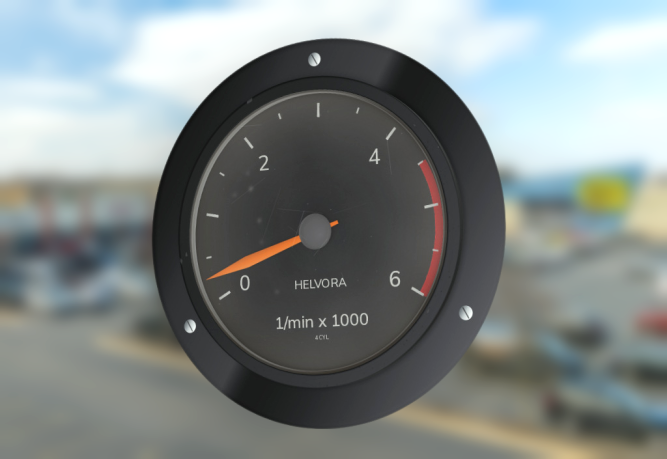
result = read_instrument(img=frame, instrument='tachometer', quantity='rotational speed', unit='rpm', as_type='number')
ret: 250 rpm
